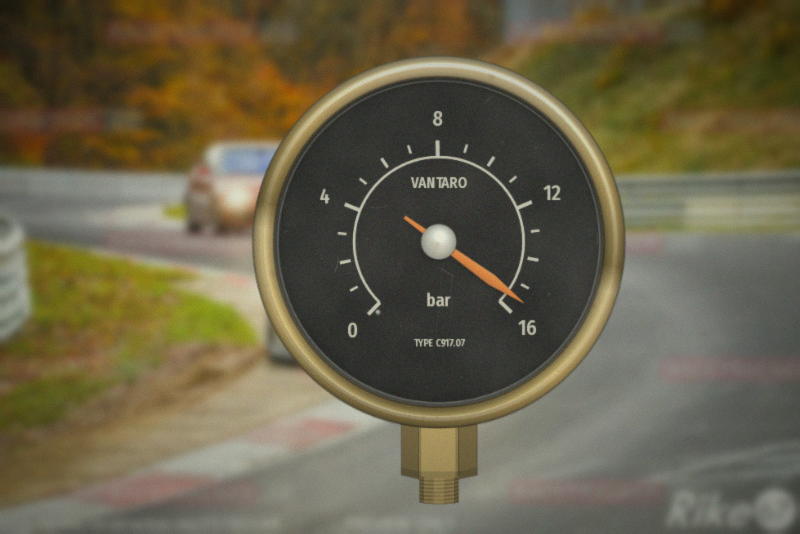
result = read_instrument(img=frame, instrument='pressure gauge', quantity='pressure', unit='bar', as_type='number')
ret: 15.5 bar
